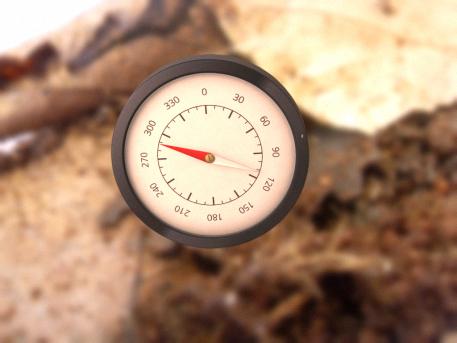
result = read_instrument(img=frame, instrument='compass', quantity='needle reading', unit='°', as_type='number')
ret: 290 °
